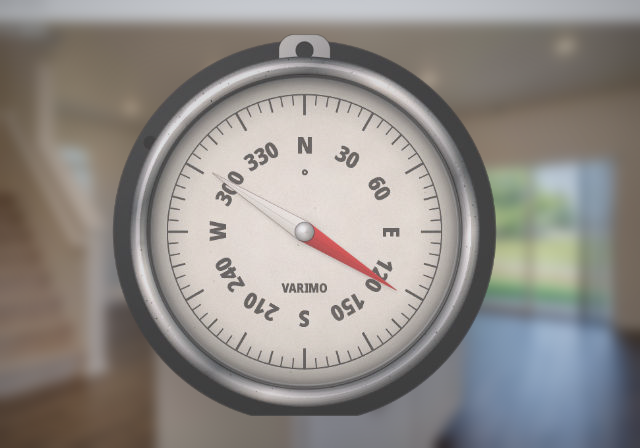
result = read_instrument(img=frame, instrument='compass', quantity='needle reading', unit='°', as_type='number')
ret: 122.5 °
